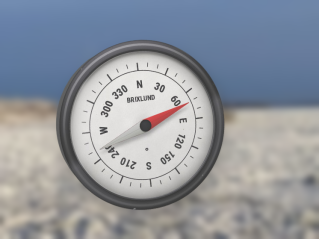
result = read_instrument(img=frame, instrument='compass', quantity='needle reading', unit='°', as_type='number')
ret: 70 °
